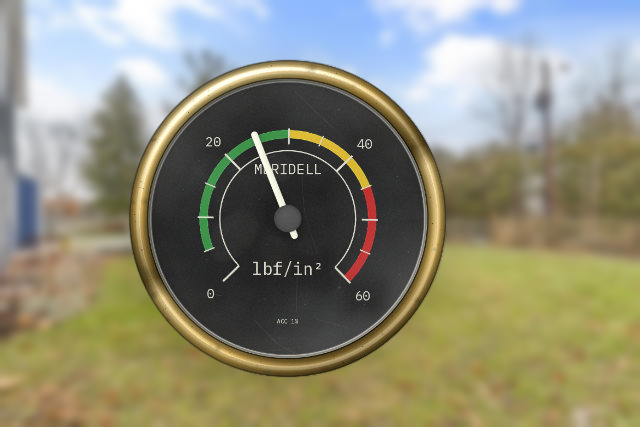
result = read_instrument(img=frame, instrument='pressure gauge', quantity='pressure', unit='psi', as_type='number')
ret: 25 psi
